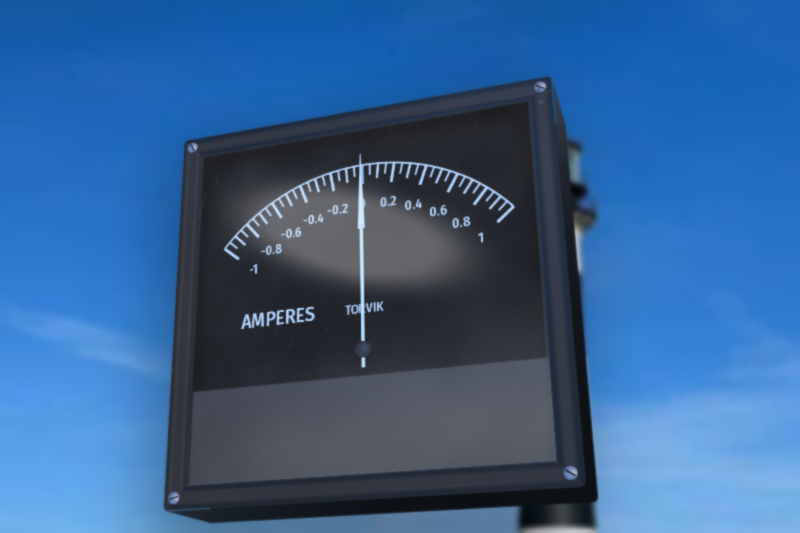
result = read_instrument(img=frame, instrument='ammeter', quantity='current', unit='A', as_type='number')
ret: 0 A
